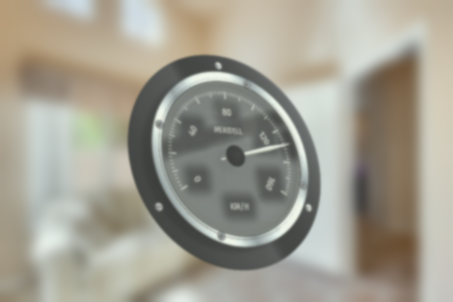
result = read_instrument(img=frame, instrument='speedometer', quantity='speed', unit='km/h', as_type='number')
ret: 130 km/h
